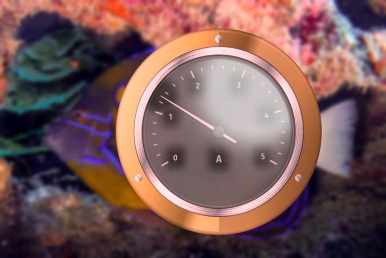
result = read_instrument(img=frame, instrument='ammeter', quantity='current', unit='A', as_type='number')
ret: 1.3 A
